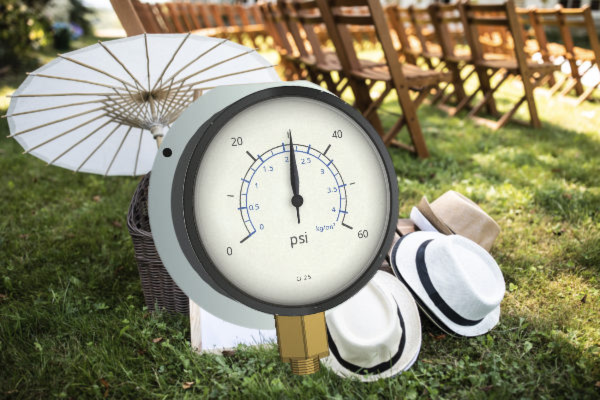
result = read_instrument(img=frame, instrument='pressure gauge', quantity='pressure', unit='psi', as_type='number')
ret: 30 psi
